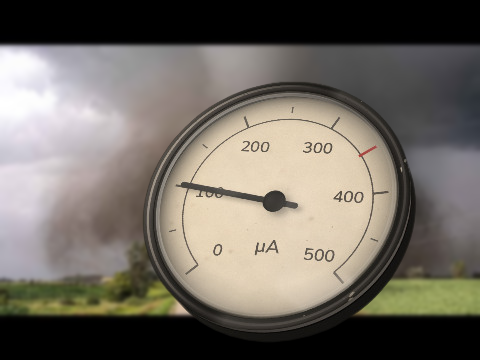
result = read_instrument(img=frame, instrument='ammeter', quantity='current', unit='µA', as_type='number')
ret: 100 µA
